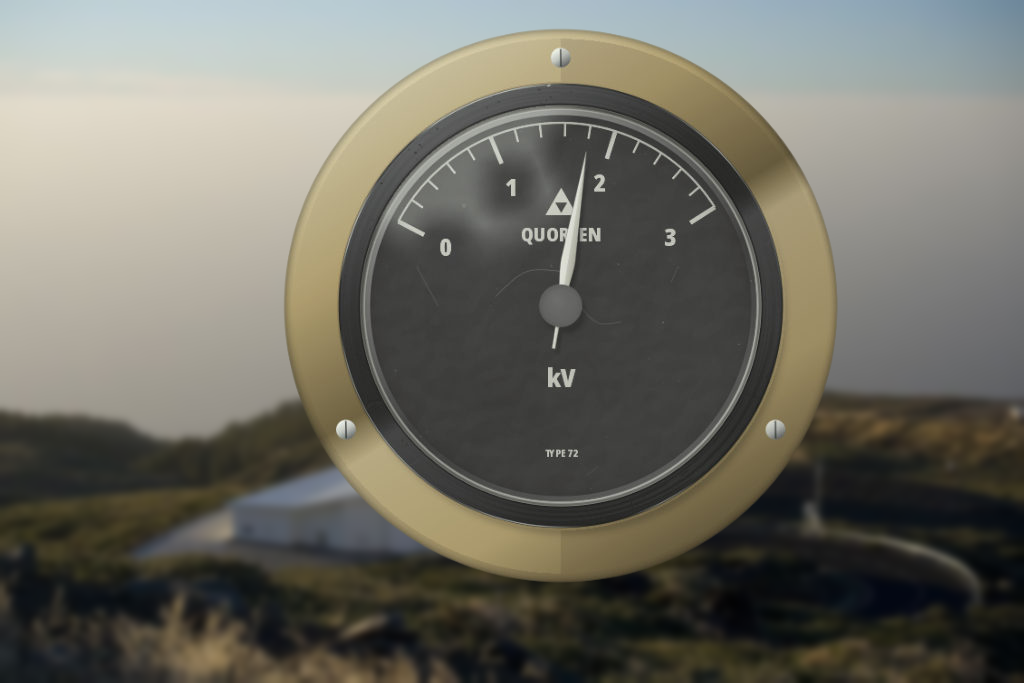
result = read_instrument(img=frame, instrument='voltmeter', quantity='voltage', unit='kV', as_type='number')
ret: 1.8 kV
